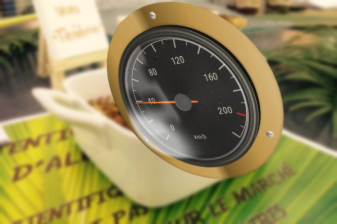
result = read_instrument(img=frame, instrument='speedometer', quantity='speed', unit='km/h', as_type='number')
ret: 40 km/h
